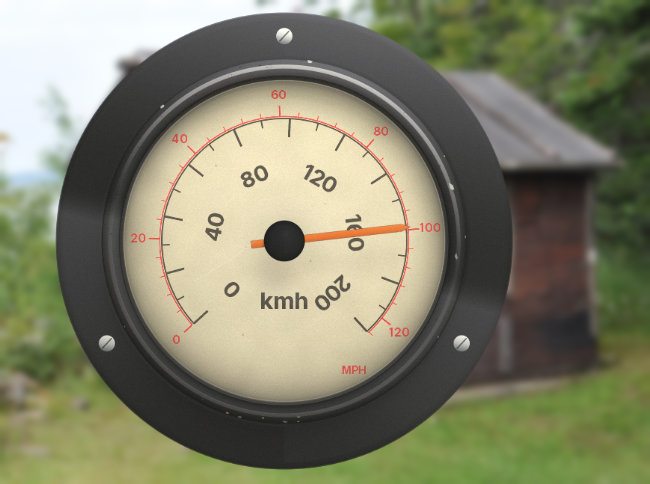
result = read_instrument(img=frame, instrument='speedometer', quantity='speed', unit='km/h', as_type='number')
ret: 160 km/h
